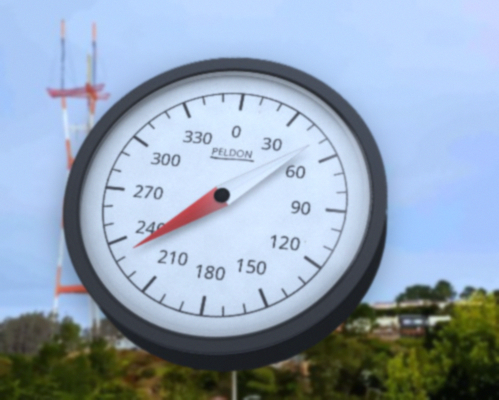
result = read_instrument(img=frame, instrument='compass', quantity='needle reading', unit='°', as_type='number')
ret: 230 °
